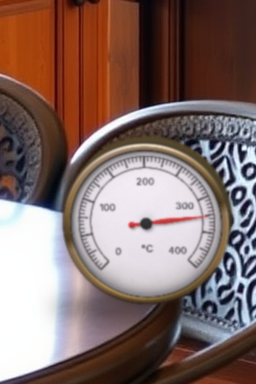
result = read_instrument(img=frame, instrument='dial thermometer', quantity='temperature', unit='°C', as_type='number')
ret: 325 °C
